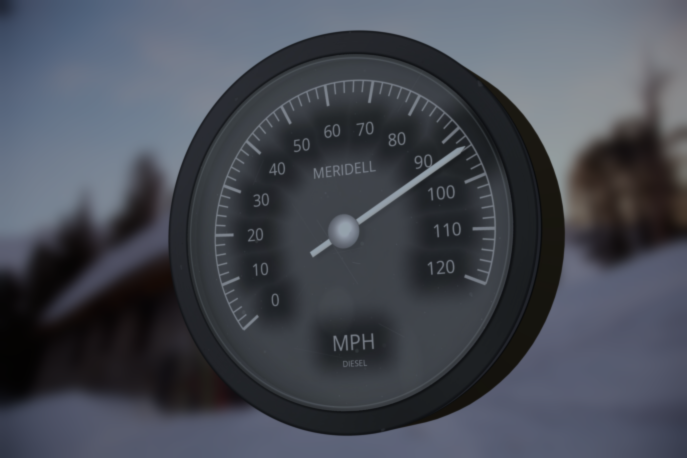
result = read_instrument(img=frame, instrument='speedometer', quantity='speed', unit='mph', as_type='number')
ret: 94 mph
